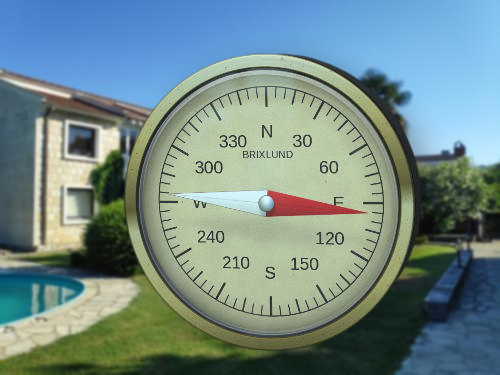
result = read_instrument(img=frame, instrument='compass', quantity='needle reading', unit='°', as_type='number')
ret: 95 °
